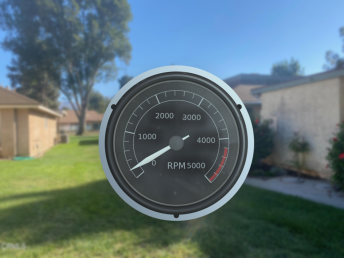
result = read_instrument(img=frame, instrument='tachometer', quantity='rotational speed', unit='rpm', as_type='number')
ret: 200 rpm
